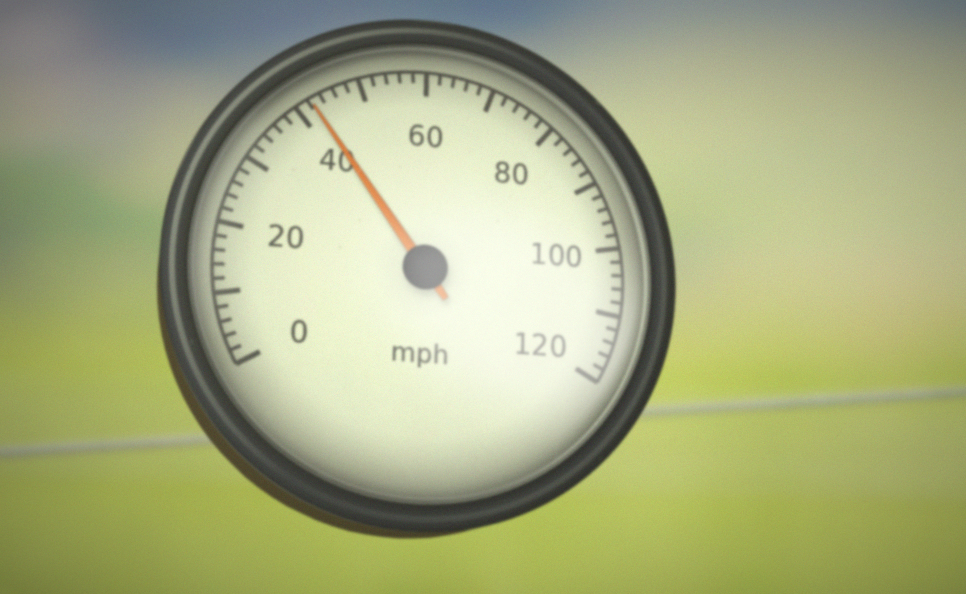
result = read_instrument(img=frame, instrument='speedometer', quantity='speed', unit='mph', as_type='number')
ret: 42 mph
